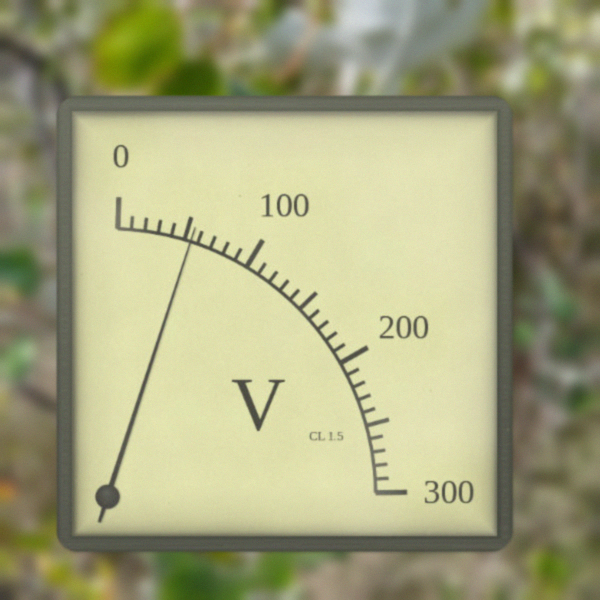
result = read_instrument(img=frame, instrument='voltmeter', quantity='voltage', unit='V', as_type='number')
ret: 55 V
